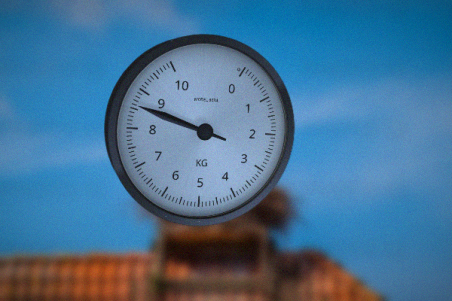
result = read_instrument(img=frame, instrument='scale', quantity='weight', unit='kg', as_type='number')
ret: 8.6 kg
